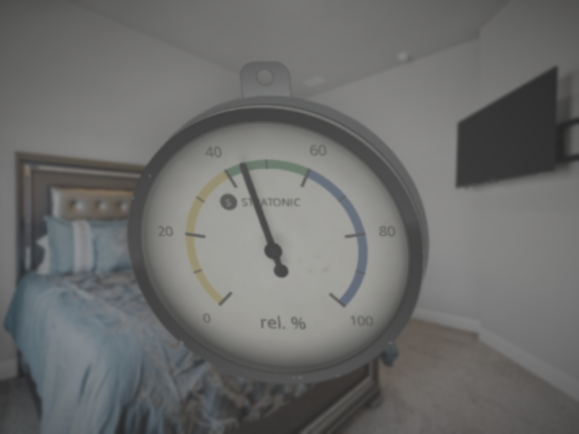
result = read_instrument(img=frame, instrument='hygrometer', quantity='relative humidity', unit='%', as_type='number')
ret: 45 %
